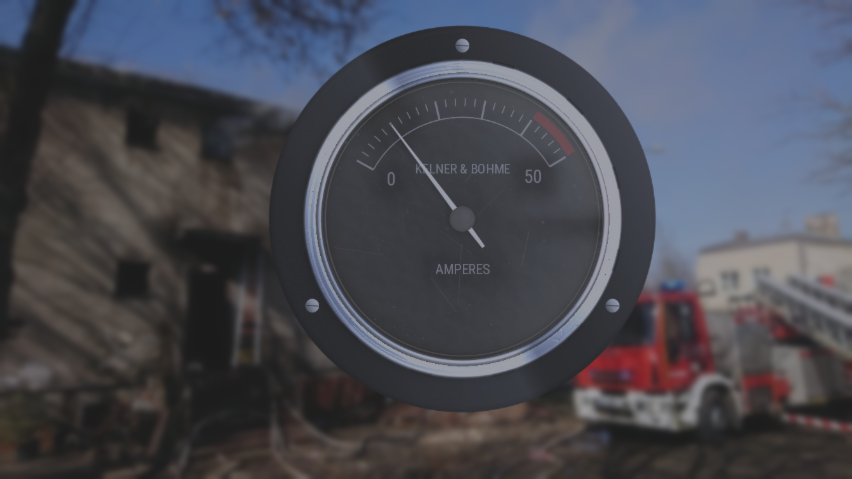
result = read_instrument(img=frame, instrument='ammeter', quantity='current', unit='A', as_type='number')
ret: 10 A
